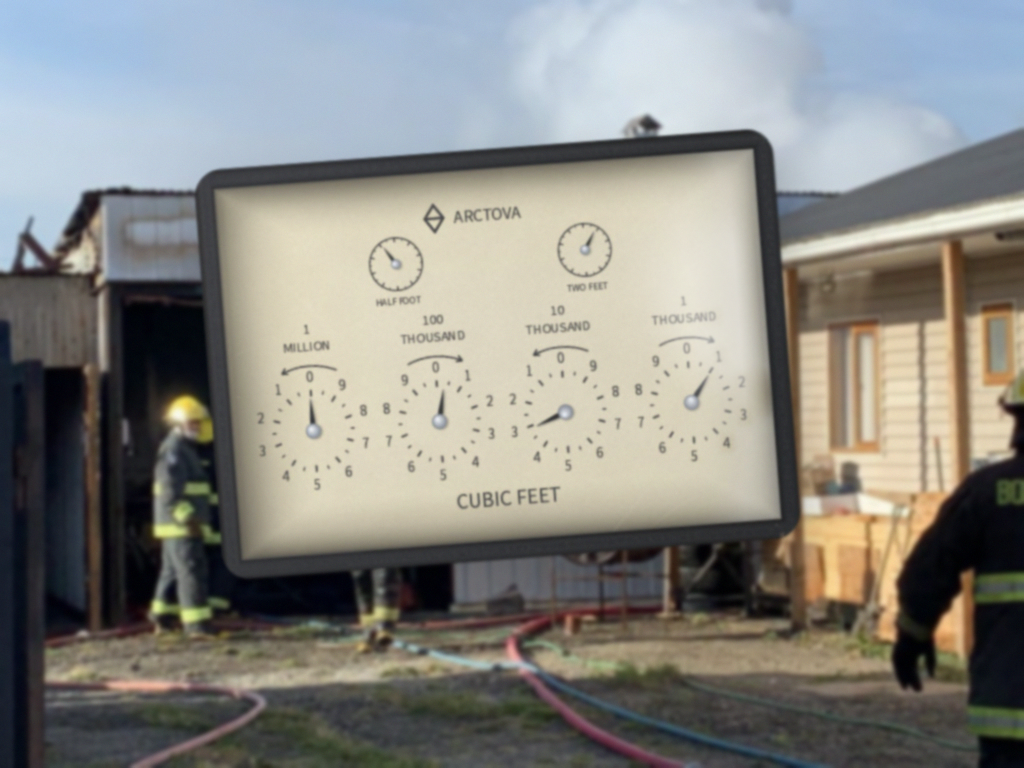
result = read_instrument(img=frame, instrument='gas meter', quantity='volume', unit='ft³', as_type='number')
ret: 3100 ft³
